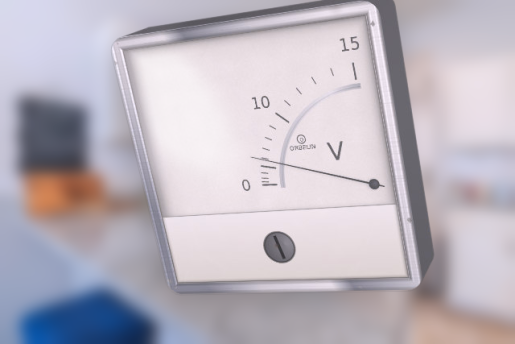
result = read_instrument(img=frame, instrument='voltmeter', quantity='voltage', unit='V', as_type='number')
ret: 6 V
